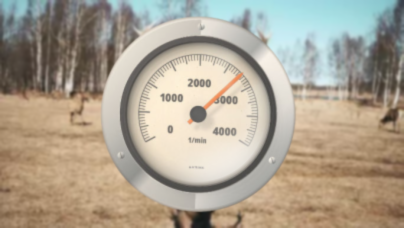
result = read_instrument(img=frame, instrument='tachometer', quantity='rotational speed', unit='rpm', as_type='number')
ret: 2750 rpm
